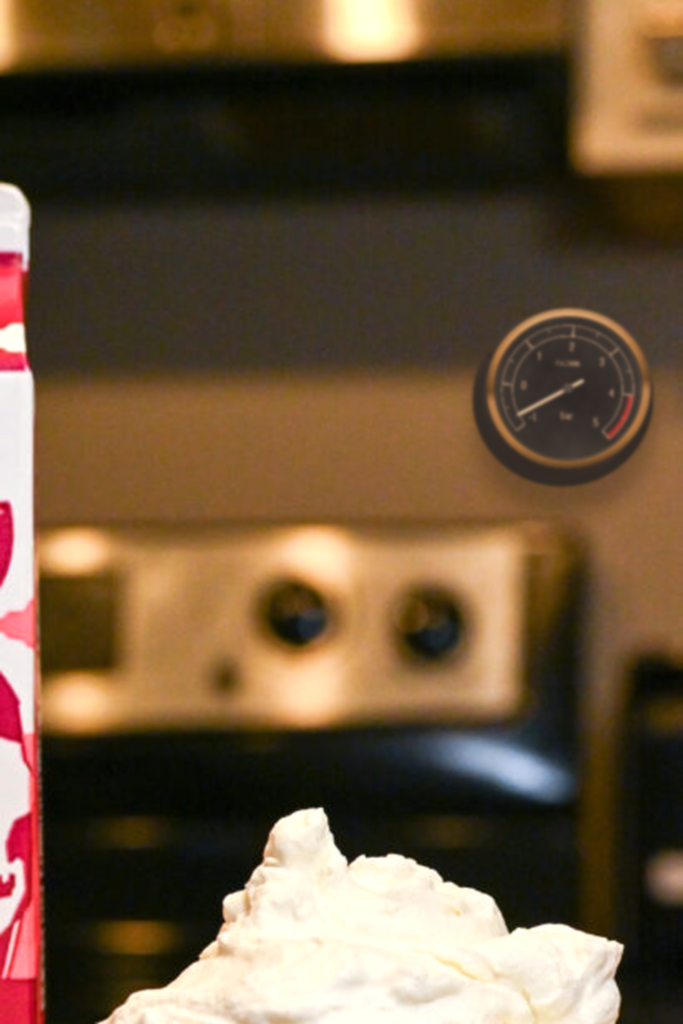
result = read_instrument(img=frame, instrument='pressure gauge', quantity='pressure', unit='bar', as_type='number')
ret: -0.75 bar
